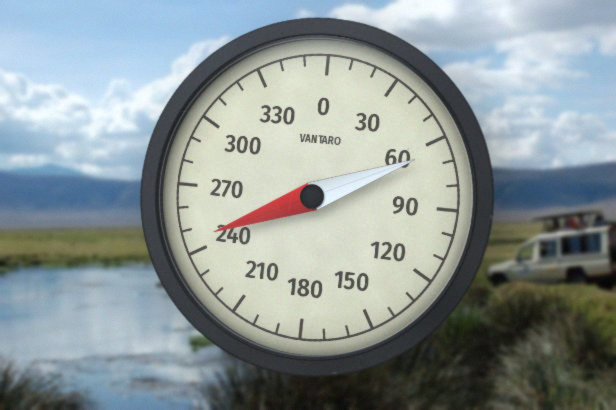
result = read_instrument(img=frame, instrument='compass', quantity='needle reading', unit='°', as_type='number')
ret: 245 °
